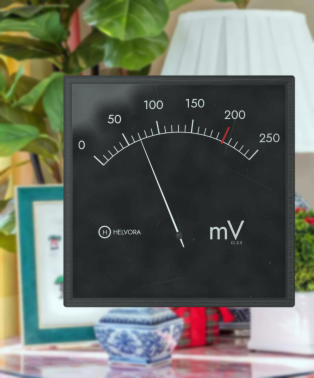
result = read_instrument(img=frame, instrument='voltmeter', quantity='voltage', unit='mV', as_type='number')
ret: 70 mV
